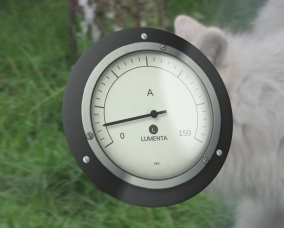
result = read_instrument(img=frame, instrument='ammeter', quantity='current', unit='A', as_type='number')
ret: 12.5 A
